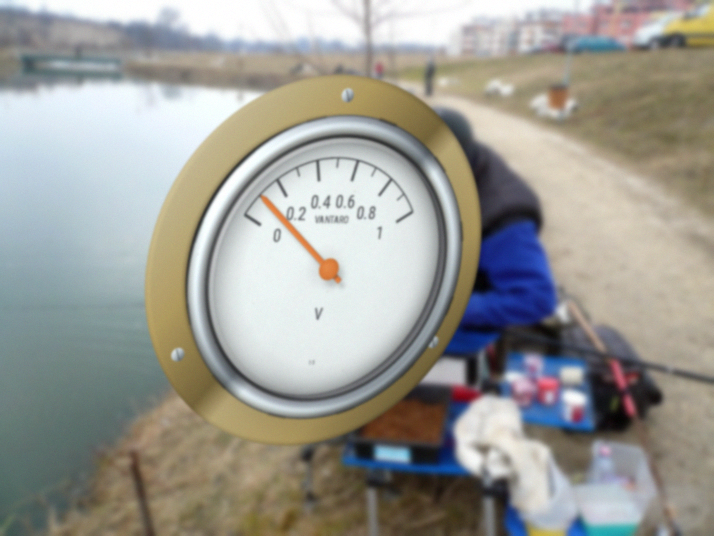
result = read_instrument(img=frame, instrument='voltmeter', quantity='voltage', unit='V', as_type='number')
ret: 0.1 V
